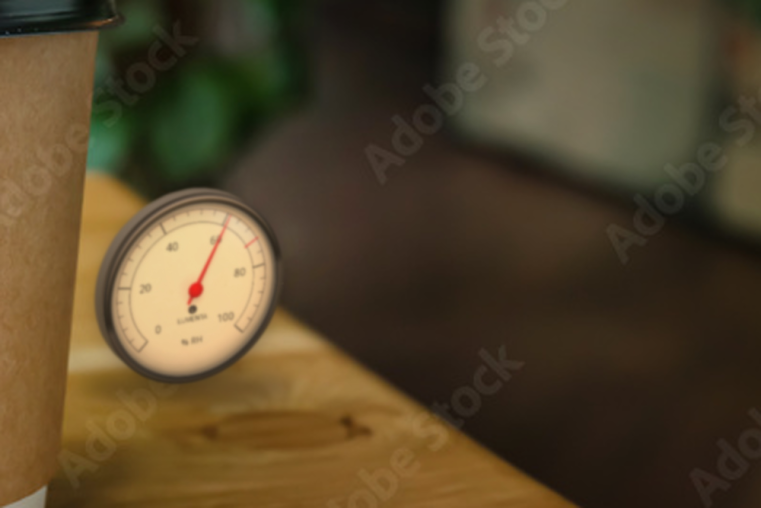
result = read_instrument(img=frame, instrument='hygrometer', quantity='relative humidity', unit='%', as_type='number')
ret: 60 %
